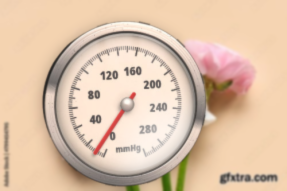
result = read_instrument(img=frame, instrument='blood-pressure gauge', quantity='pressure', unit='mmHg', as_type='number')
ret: 10 mmHg
